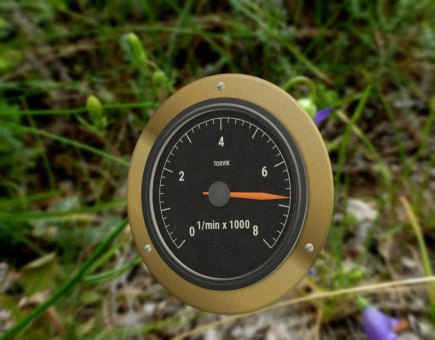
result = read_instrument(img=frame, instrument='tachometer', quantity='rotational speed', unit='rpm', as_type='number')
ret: 6800 rpm
